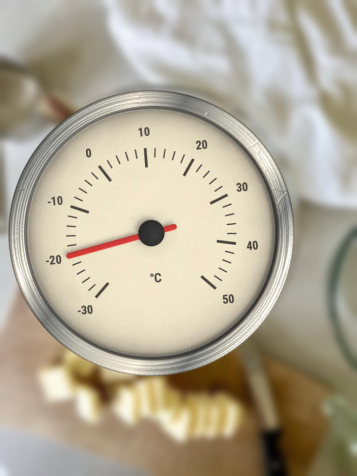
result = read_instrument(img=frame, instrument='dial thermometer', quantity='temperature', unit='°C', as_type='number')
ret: -20 °C
